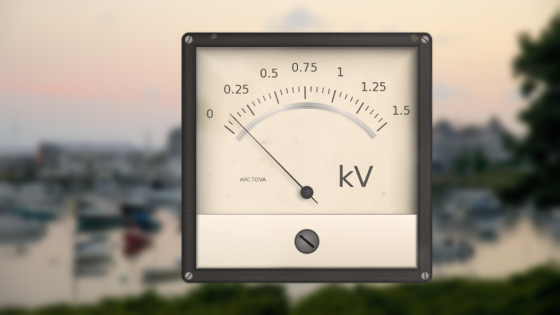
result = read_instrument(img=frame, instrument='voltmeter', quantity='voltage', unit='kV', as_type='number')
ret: 0.1 kV
